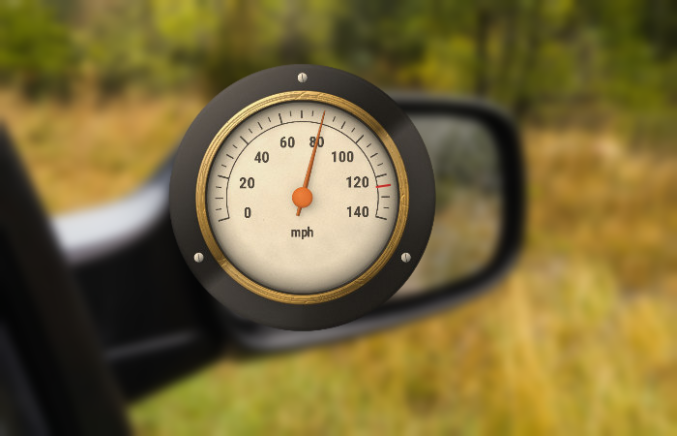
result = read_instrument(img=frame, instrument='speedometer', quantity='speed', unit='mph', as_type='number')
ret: 80 mph
